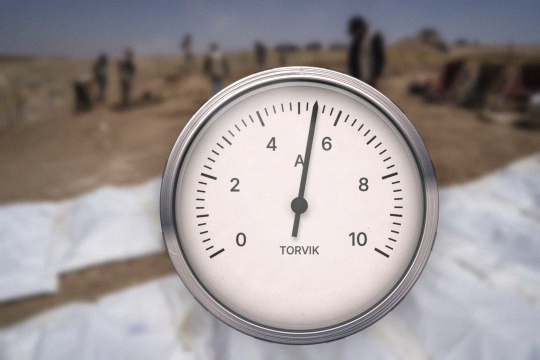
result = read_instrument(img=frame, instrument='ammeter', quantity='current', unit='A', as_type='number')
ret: 5.4 A
